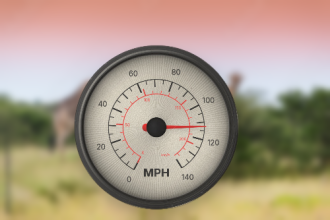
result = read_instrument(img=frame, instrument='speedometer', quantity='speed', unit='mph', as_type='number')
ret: 112.5 mph
